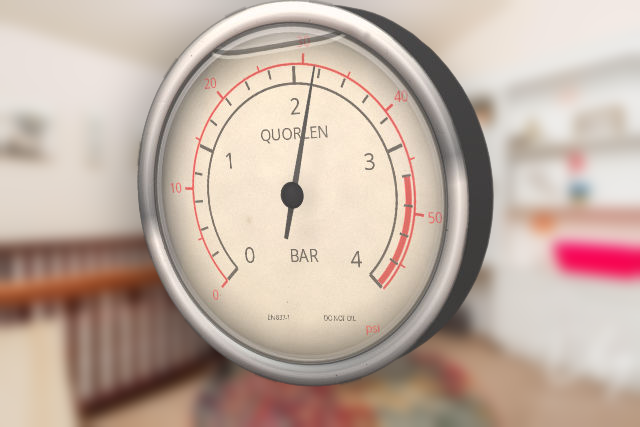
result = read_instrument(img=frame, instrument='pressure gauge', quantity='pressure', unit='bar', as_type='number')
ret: 2.2 bar
